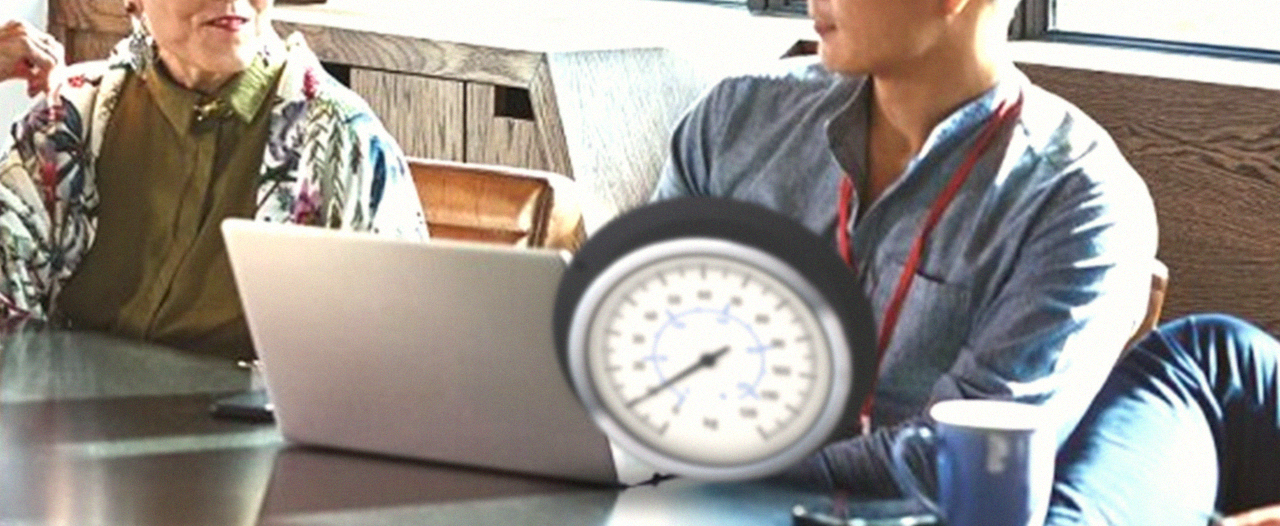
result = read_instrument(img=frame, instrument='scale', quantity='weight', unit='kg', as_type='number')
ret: 10 kg
